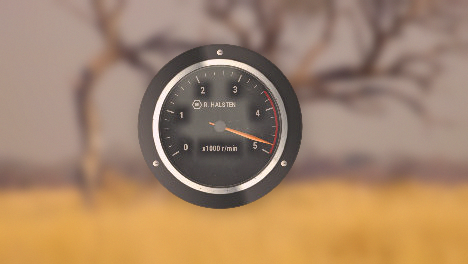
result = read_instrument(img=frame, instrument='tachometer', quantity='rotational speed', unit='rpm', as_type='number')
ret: 4800 rpm
